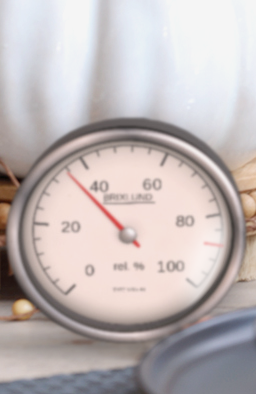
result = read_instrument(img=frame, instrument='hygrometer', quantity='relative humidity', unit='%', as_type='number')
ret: 36 %
